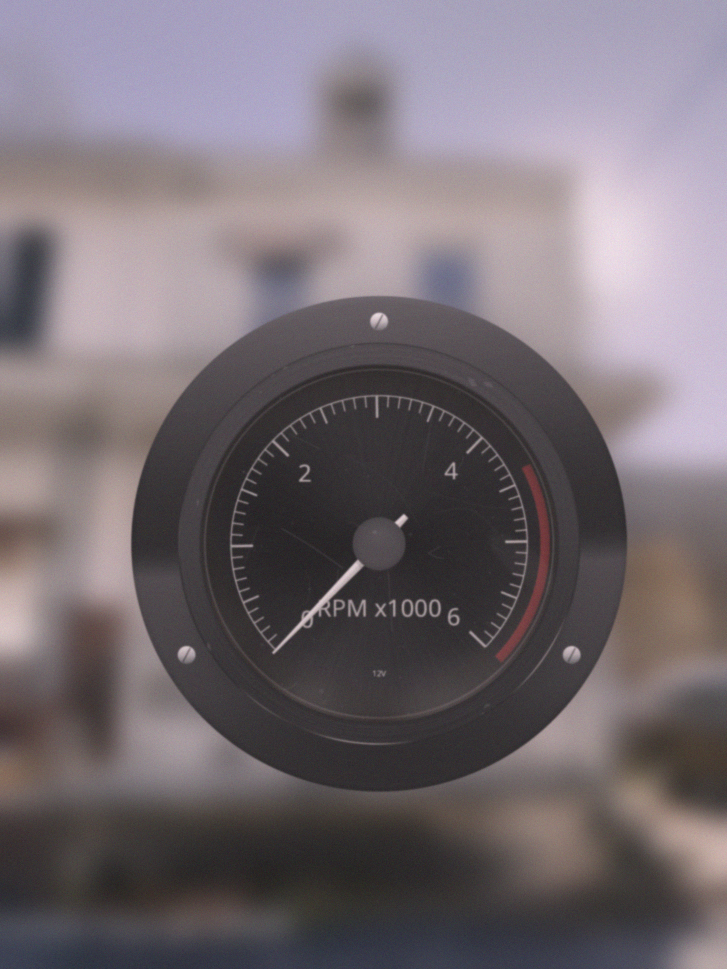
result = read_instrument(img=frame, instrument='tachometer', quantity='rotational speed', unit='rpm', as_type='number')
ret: 0 rpm
